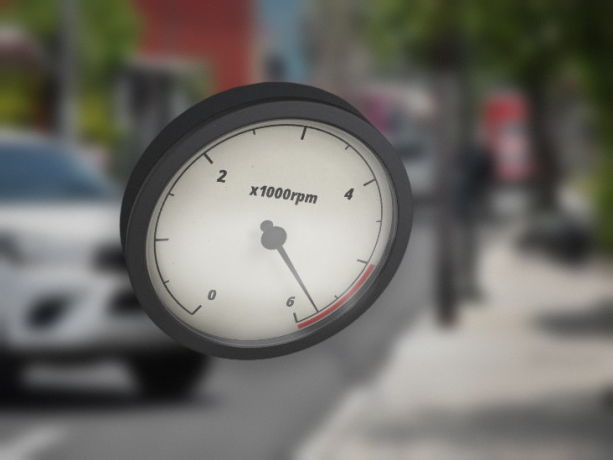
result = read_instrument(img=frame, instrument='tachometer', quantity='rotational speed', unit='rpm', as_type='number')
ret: 5750 rpm
